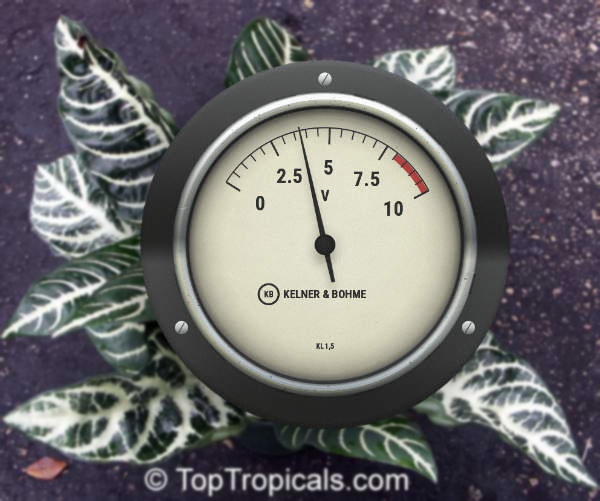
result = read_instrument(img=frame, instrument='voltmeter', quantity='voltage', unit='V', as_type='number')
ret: 3.75 V
